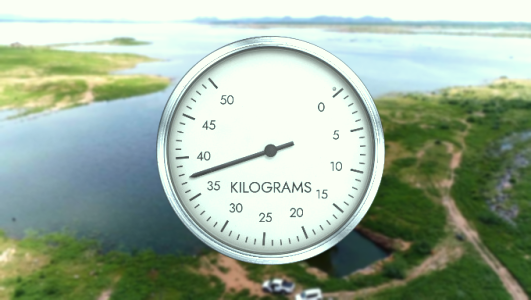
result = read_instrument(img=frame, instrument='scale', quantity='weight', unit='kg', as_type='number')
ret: 37.5 kg
